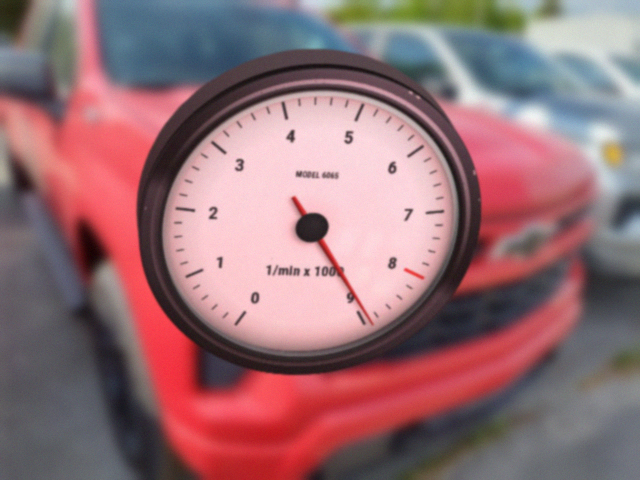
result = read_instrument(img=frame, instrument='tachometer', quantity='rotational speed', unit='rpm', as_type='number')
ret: 8900 rpm
